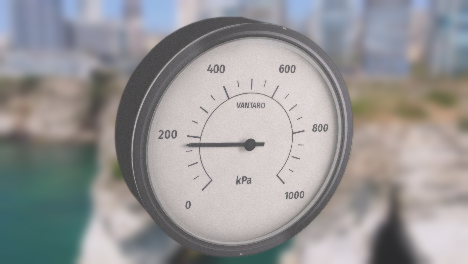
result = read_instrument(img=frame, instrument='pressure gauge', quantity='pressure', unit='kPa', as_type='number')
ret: 175 kPa
